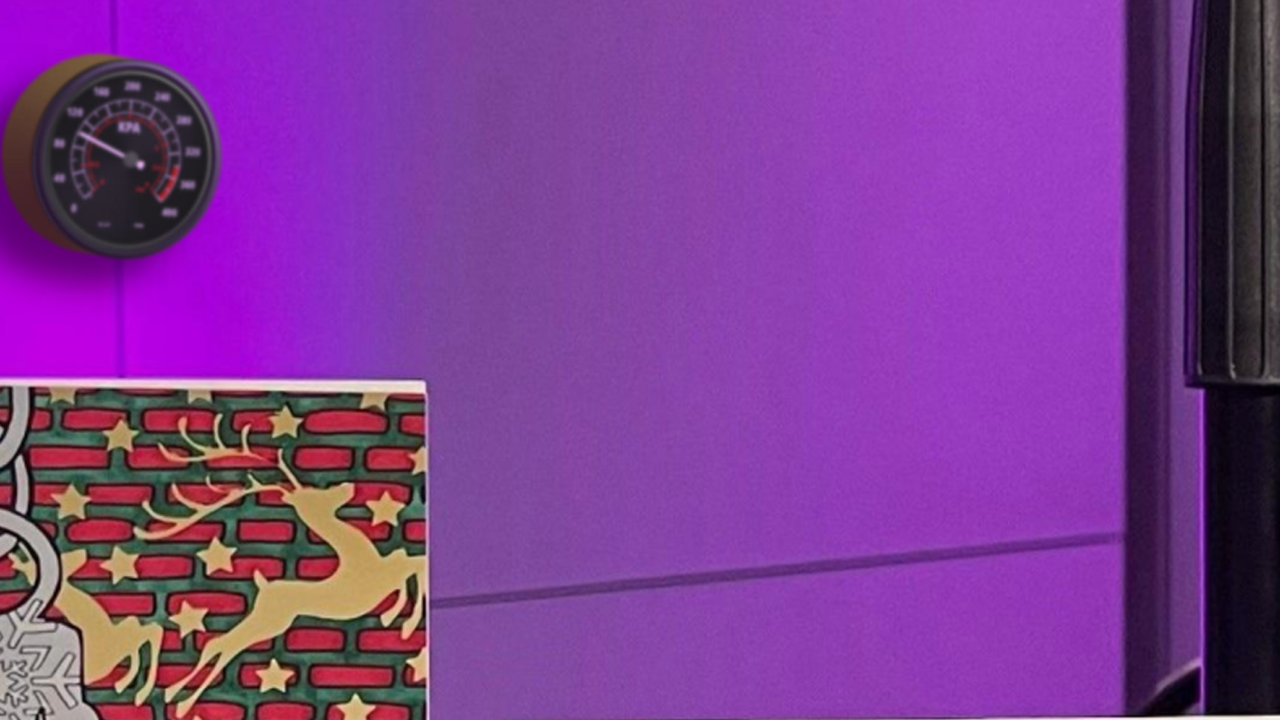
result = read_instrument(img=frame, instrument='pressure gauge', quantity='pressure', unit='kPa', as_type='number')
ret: 100 kPa
